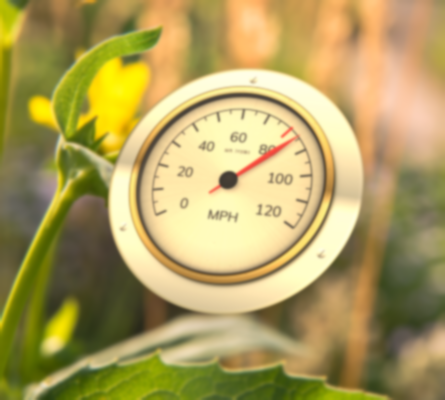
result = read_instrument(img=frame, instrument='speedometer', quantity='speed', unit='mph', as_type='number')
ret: 85 mph
